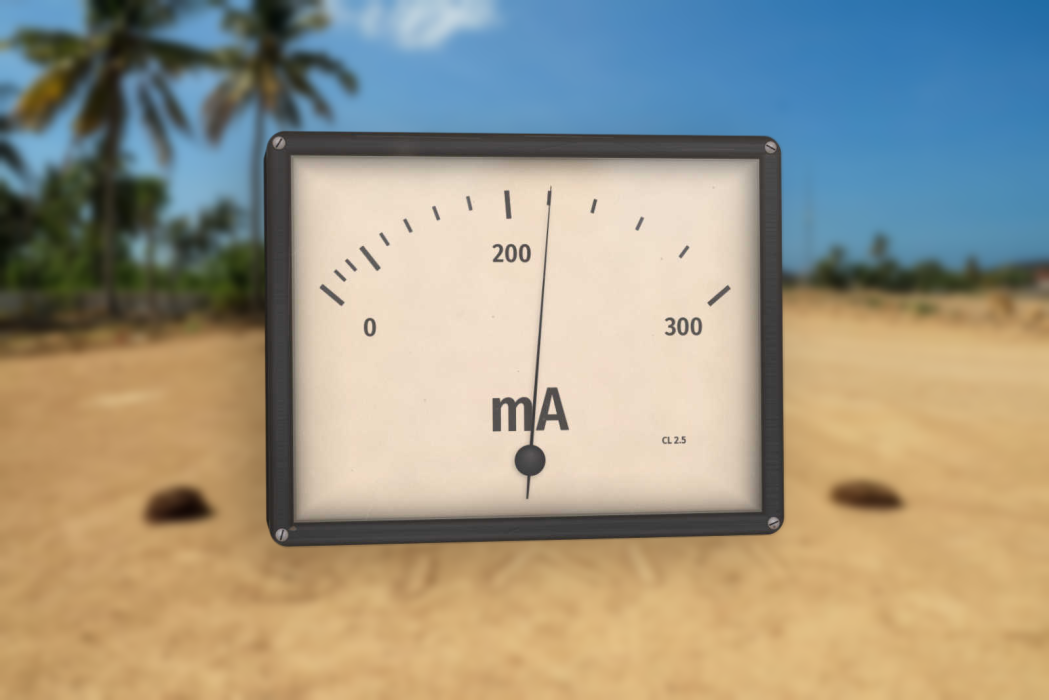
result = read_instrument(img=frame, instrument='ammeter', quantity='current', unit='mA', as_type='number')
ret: 220 mA
